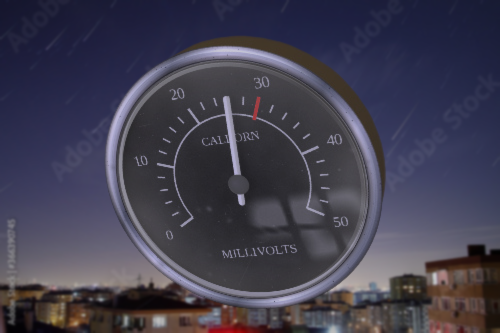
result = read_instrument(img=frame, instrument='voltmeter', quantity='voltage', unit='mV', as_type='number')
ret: 26 mV
